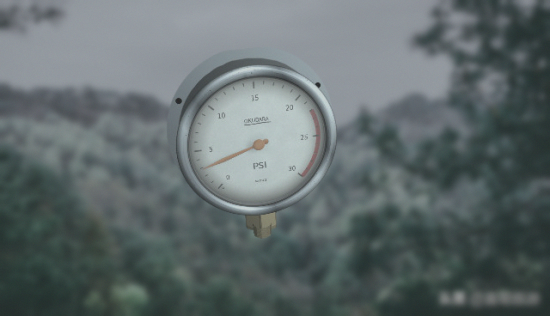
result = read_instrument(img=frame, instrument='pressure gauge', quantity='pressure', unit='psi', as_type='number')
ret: 3 psi
